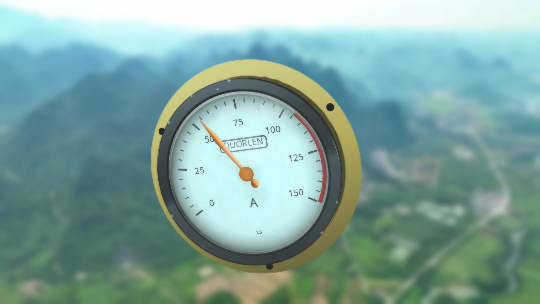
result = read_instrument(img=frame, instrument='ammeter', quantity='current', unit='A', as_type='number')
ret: 55 A
